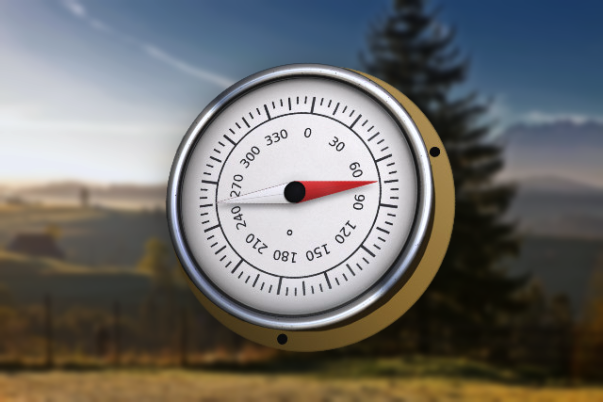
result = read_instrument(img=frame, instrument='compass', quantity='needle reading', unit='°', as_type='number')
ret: 75 °
